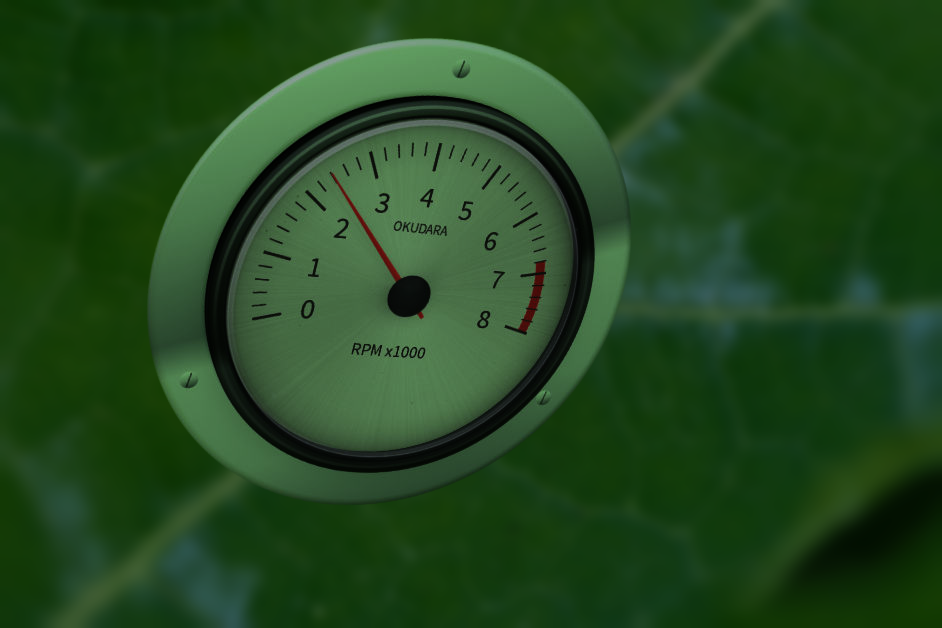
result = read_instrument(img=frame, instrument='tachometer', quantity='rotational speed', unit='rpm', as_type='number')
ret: 2400 rpm
